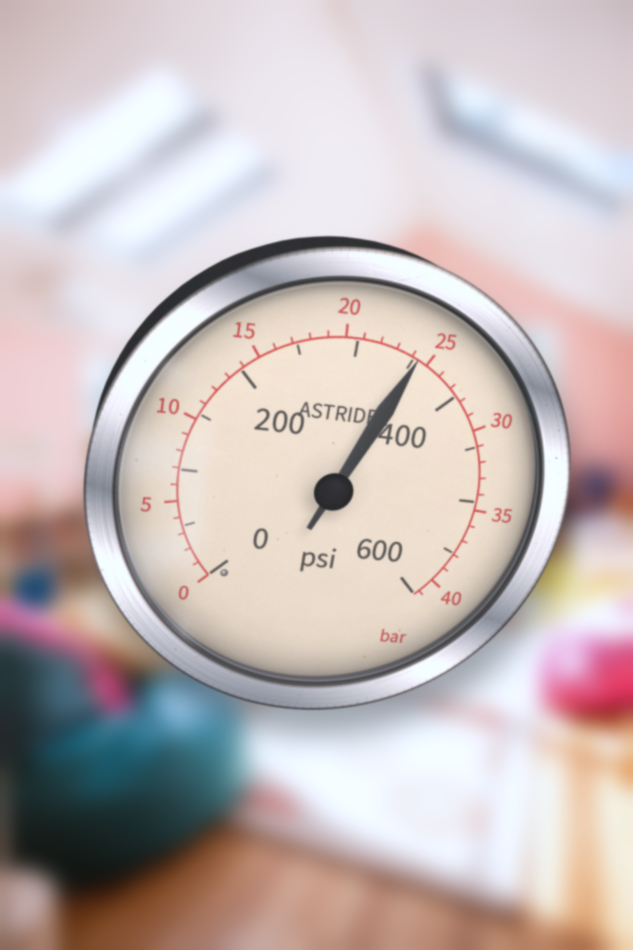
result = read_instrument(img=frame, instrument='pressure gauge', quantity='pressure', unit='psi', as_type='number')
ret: 350 psi
